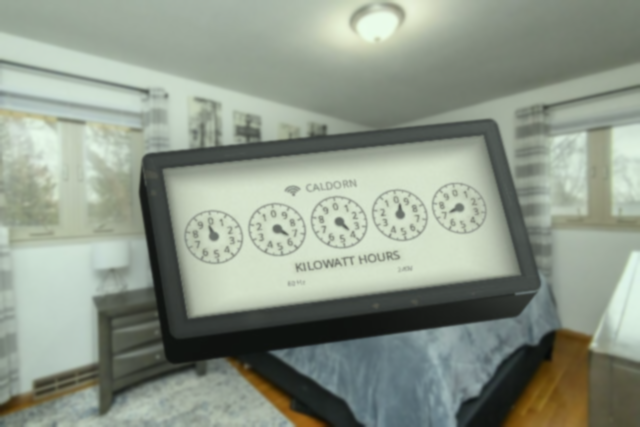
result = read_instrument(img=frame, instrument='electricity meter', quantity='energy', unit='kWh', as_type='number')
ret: 96397 kWh
